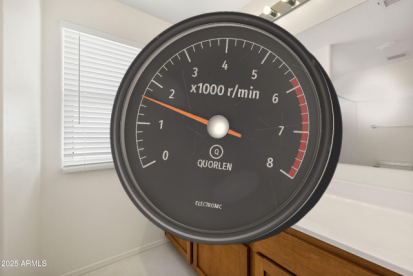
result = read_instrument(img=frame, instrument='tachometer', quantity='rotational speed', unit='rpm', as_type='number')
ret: 1600 rpm
